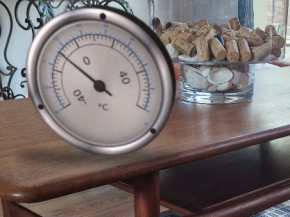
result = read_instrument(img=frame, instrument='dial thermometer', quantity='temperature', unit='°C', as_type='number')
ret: -10 °C
